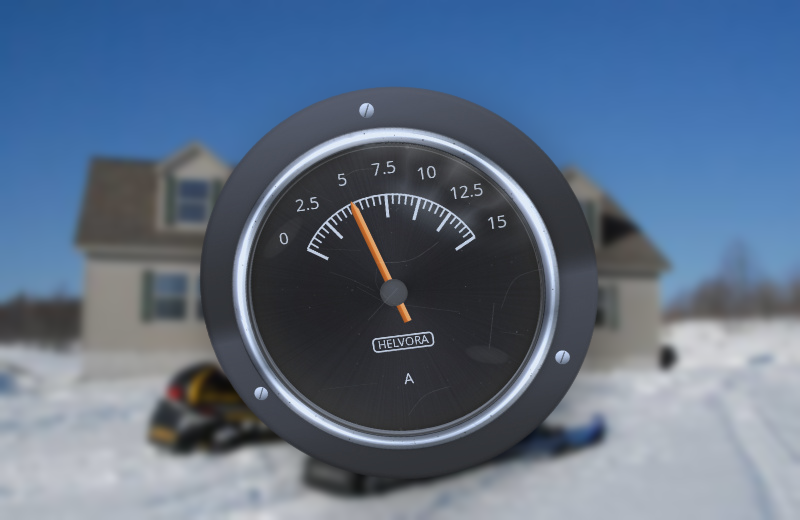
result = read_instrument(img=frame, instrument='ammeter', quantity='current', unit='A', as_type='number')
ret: 5 A
